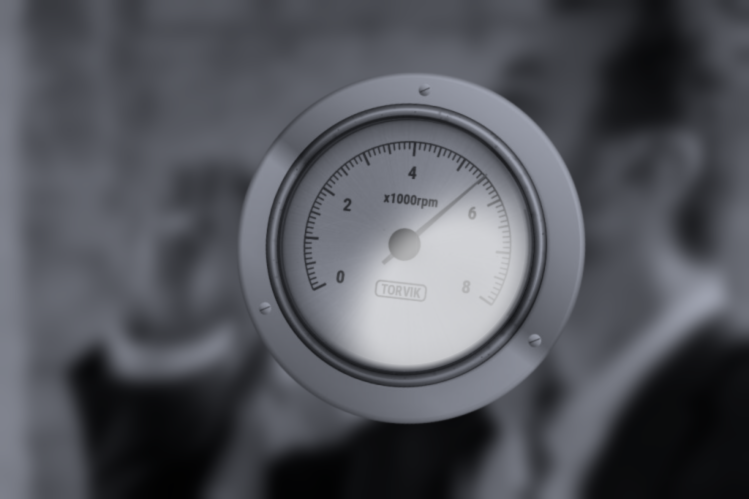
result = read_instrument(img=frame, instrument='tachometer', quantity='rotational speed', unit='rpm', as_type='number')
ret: 5500 rpm
